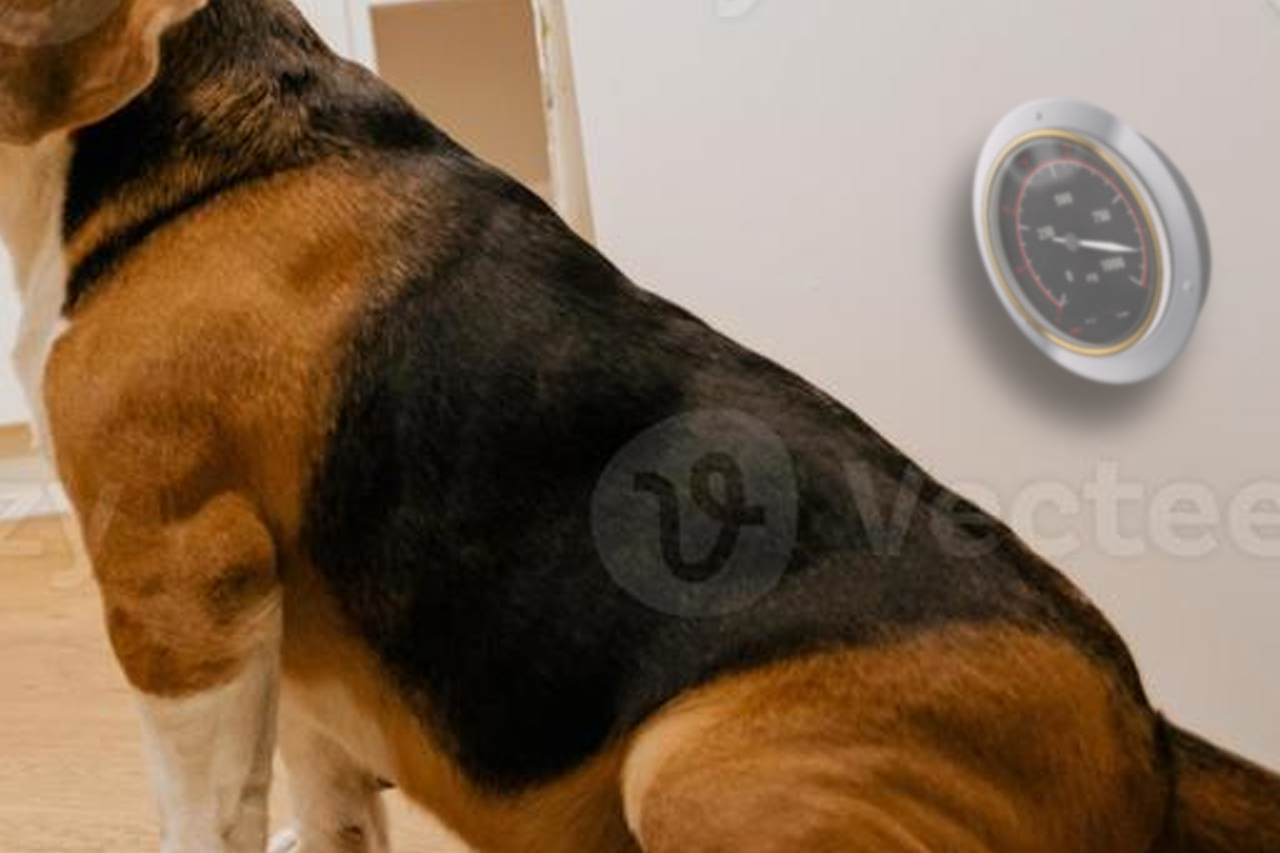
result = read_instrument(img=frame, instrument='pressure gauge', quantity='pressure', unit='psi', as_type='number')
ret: 900 psi
